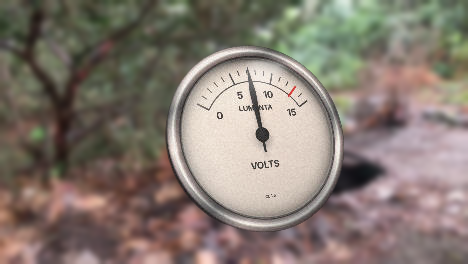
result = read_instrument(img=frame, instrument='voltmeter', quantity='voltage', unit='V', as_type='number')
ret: 7 V
